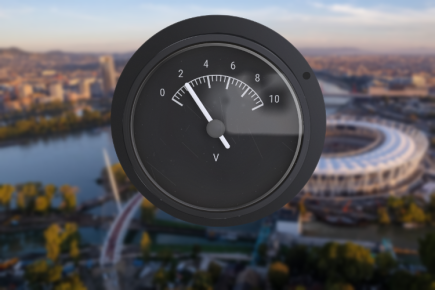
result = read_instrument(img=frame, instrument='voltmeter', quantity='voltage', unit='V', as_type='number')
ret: 2 V
